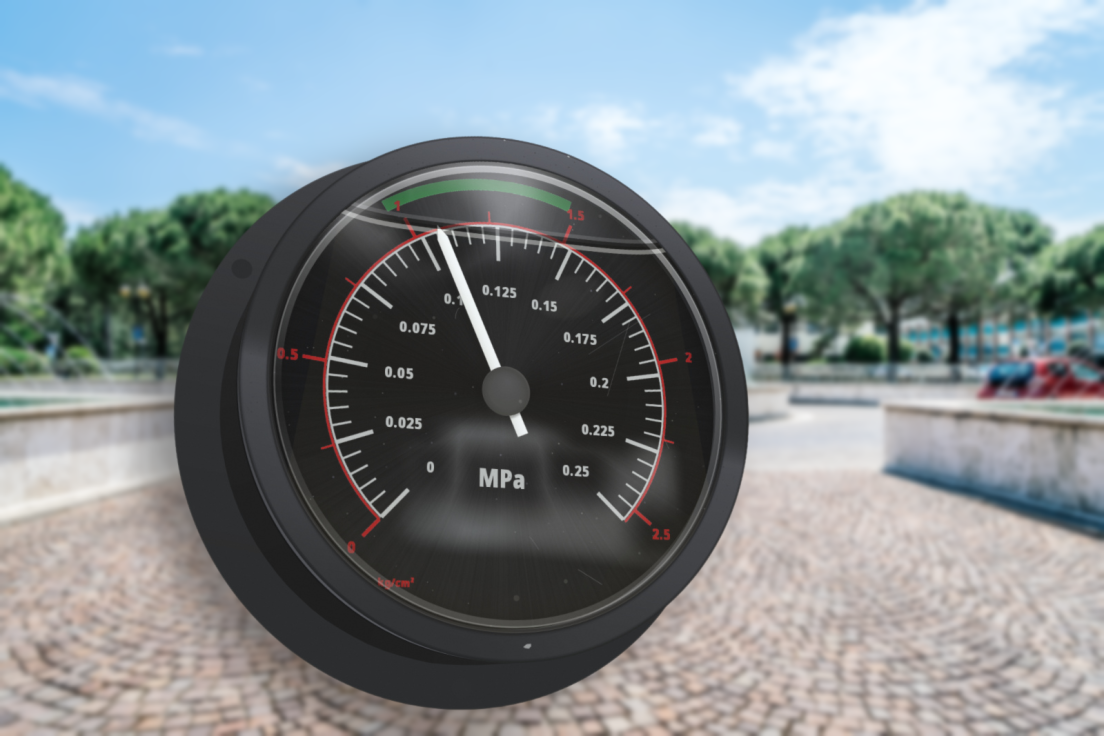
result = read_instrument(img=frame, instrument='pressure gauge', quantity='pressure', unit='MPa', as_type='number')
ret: 0.105 MPa
